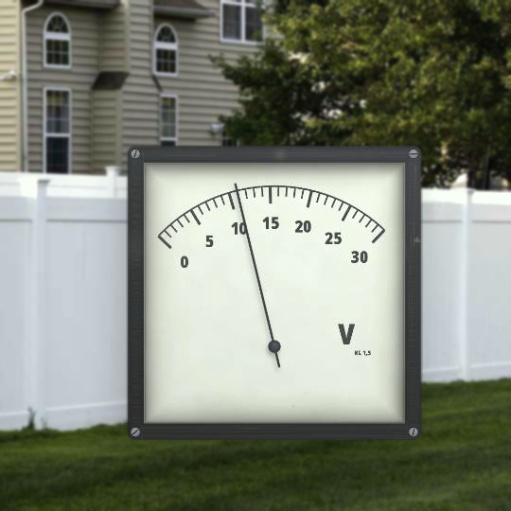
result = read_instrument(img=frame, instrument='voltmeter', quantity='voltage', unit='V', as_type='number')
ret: 11 V
